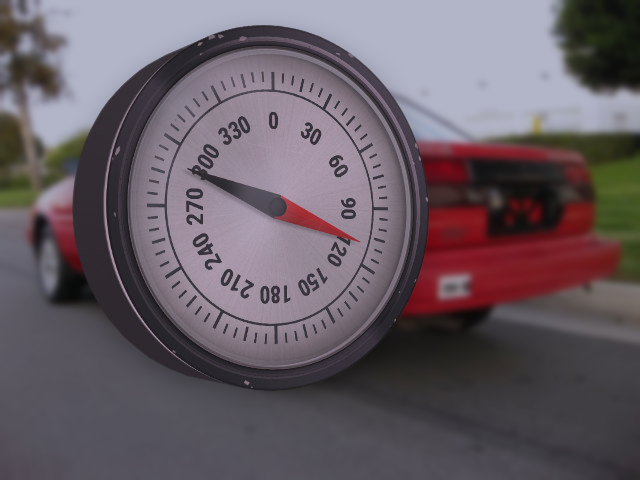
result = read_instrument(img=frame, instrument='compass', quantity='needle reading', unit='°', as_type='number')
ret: 110 °
